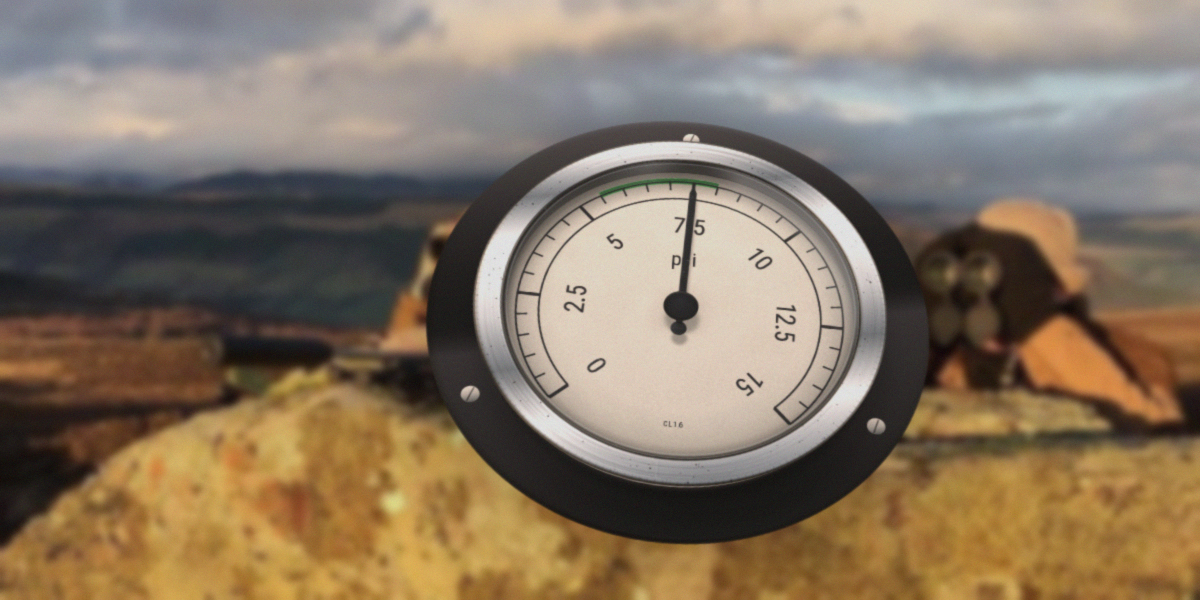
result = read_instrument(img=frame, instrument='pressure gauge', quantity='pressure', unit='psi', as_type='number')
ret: 7.5 psi
